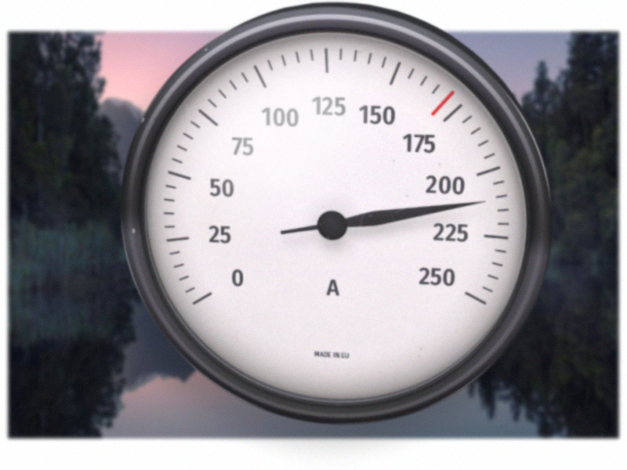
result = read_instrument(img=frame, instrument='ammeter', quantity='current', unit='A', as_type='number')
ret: 210 A
